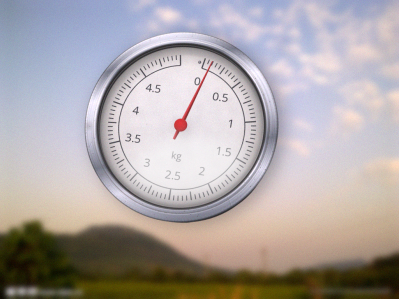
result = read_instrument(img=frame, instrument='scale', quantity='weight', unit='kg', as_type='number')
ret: 0.1 kg
